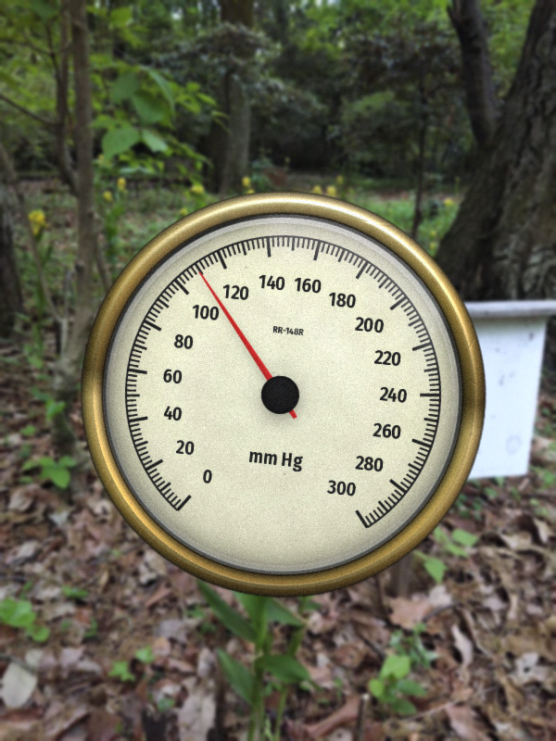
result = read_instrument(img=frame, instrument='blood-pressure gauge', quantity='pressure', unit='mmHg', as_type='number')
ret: 110 mmHg
